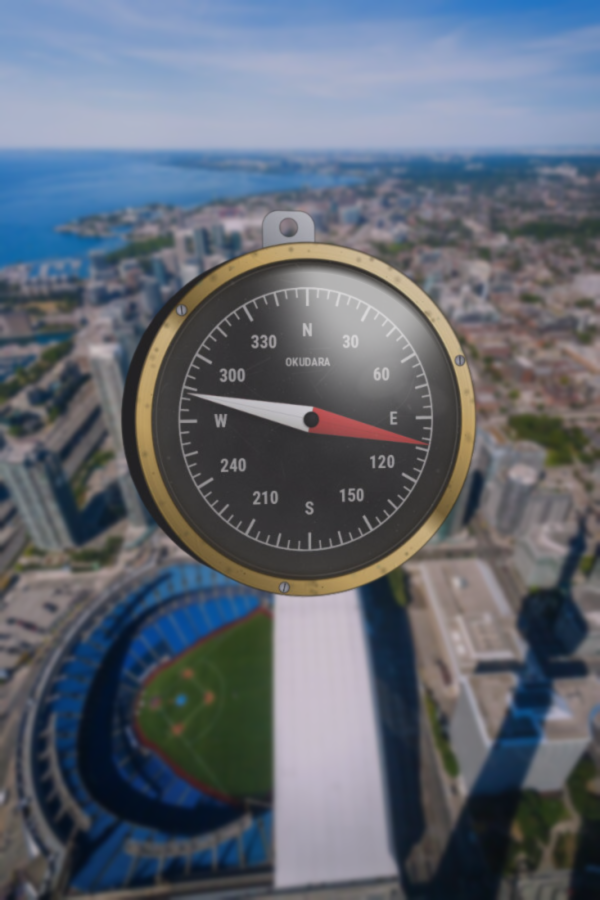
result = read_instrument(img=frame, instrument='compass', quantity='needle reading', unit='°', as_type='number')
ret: 102.5 °
